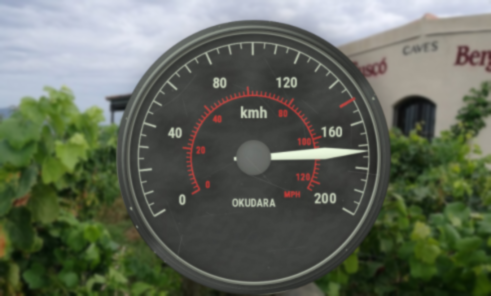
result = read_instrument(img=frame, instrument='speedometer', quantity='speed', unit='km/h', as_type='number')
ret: 172.5 km/h
